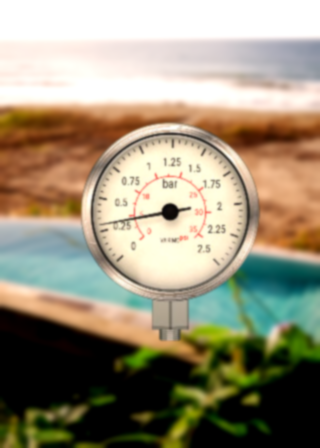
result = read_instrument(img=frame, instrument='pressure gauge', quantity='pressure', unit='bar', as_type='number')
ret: 0.3 bar
